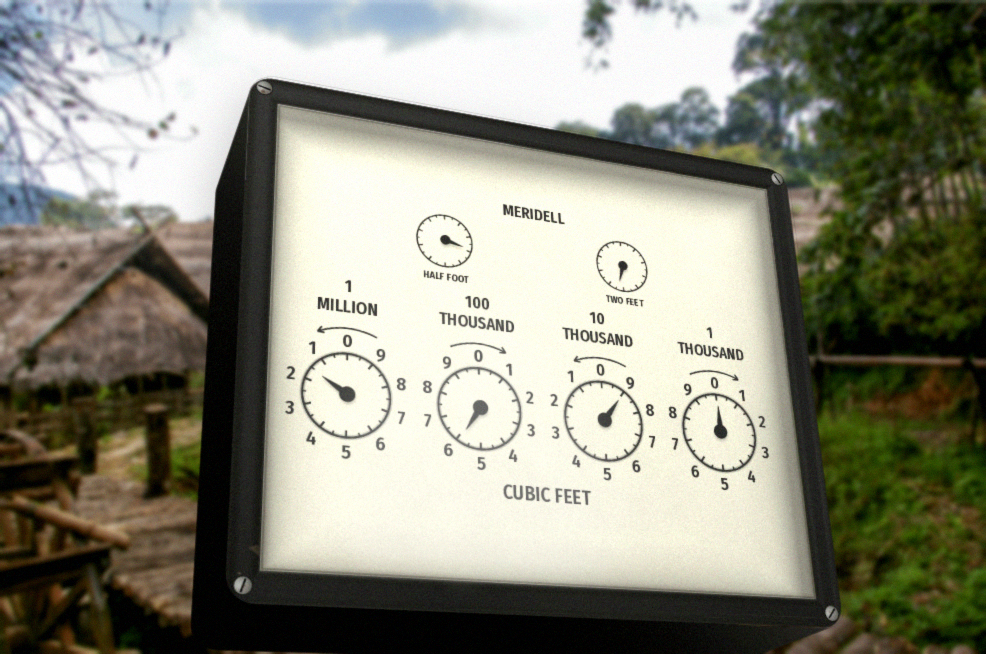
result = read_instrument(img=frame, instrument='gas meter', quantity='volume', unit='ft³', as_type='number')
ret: 159000 ft³
